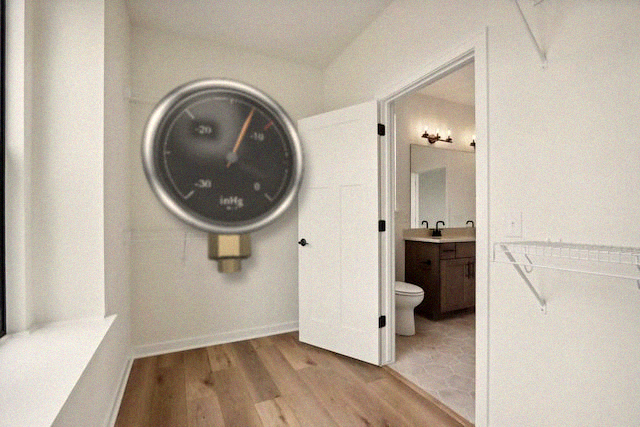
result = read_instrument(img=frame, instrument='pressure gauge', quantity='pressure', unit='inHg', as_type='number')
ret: -12.5 inHg
